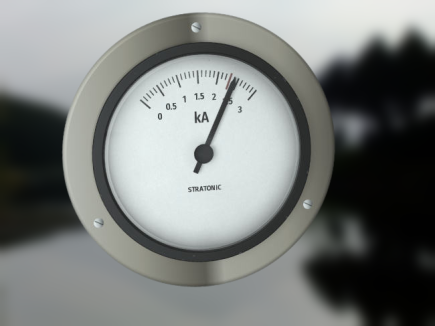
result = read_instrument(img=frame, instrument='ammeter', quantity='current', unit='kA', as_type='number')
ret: 2.4 kA
